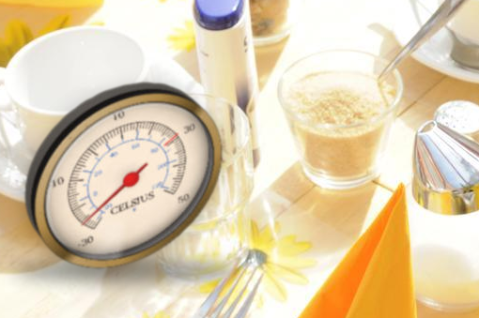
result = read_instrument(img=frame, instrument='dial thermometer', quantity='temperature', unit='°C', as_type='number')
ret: -25 °C
